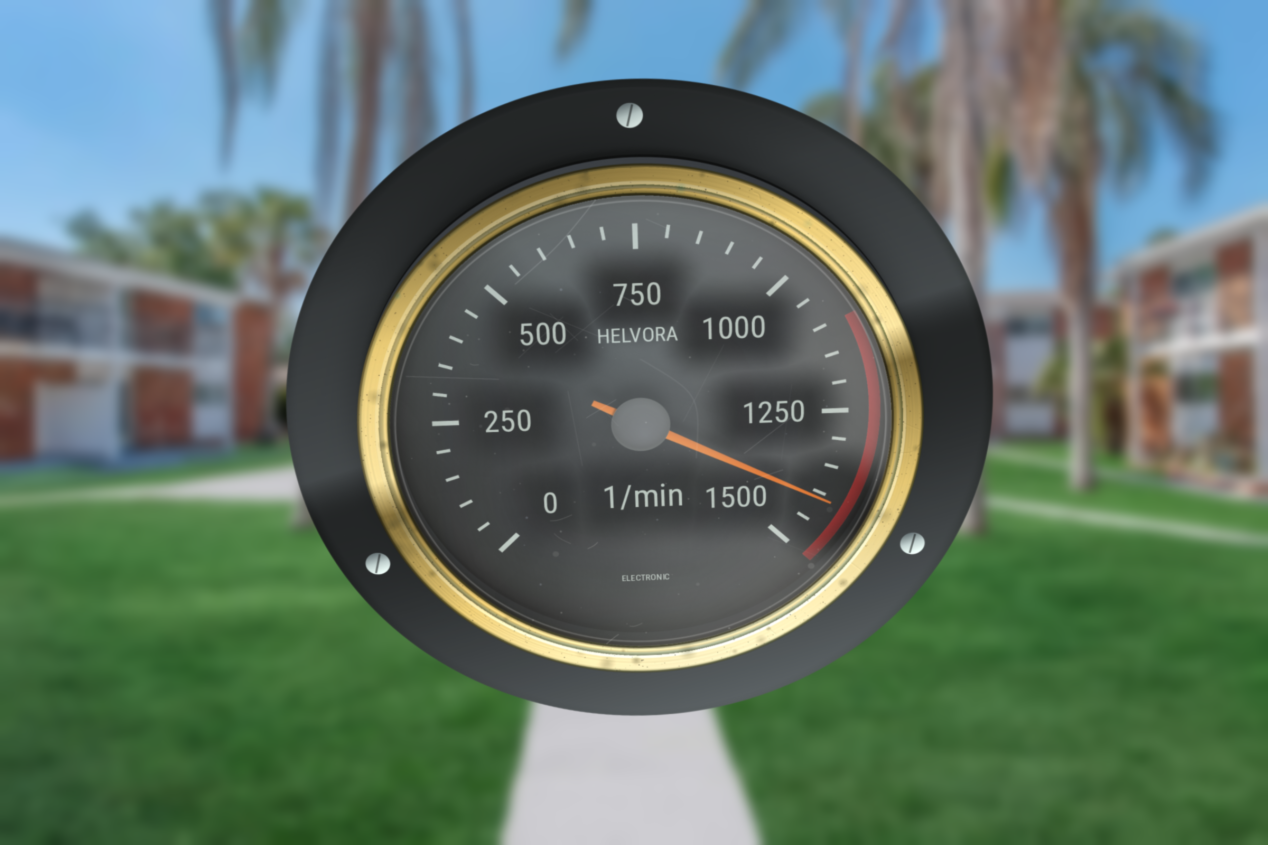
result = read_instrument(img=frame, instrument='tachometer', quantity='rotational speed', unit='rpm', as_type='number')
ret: 1400 rpm
